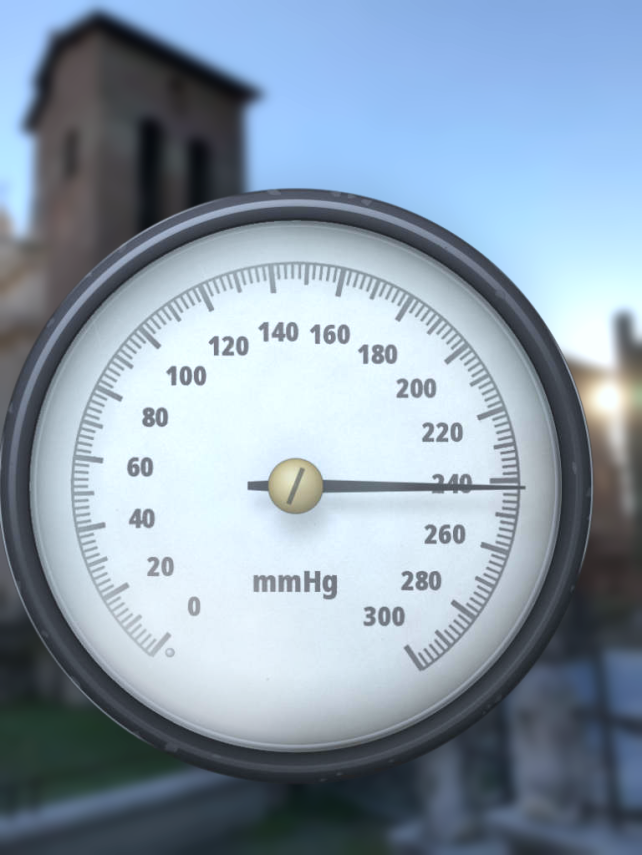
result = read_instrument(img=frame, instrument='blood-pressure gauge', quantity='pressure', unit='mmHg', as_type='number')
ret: 242 mmHg
